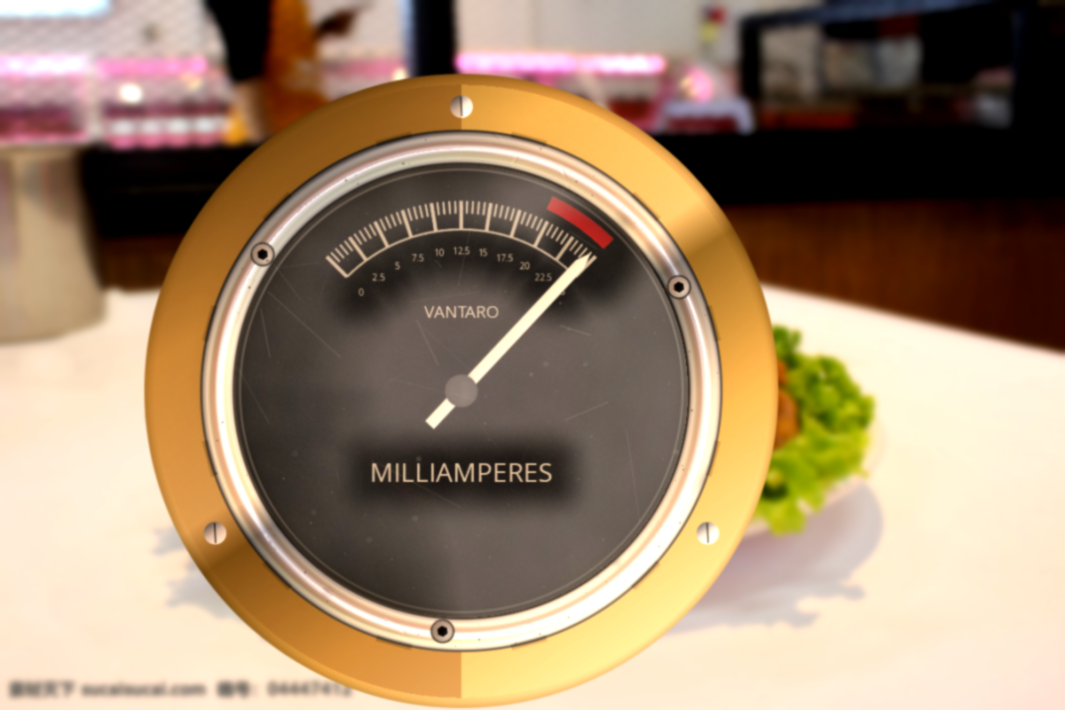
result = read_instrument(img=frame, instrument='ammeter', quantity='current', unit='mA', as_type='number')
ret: 24.5 mA
